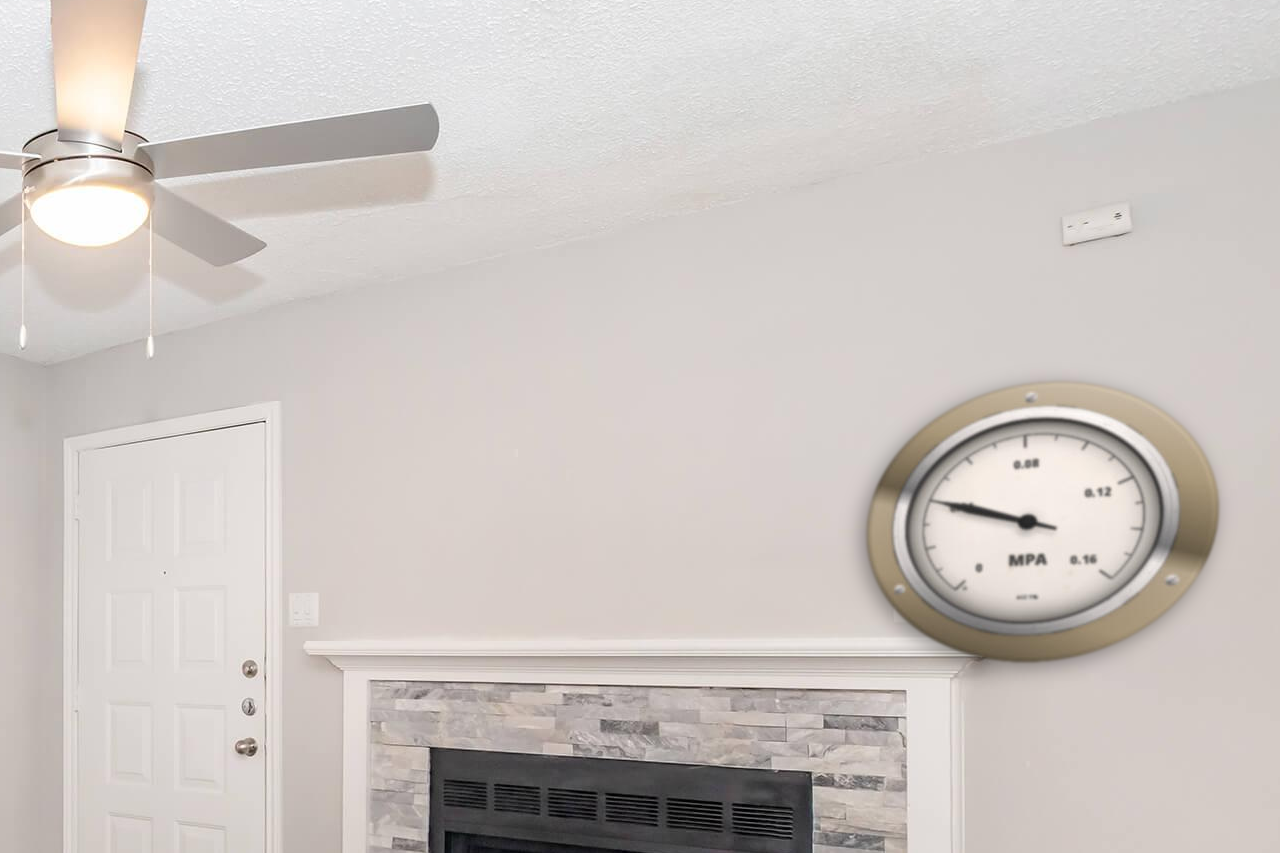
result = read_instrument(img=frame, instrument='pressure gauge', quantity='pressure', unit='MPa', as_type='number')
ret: 0.04 MPa
